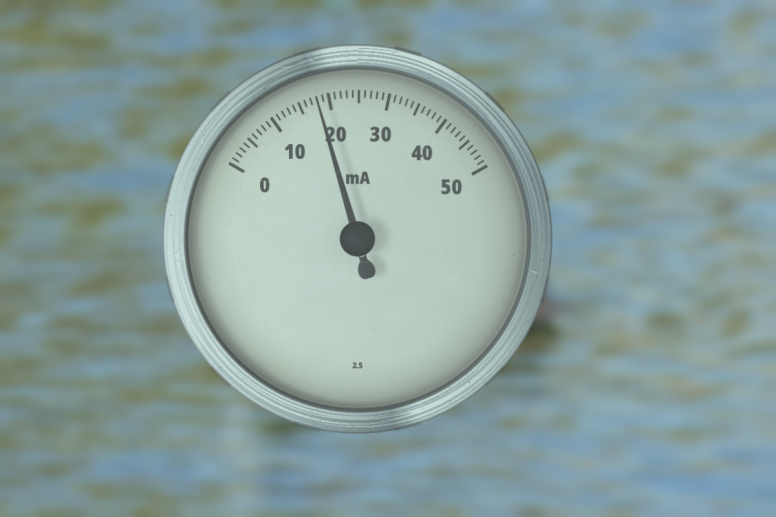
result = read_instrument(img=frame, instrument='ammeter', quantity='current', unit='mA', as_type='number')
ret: 18 mA
